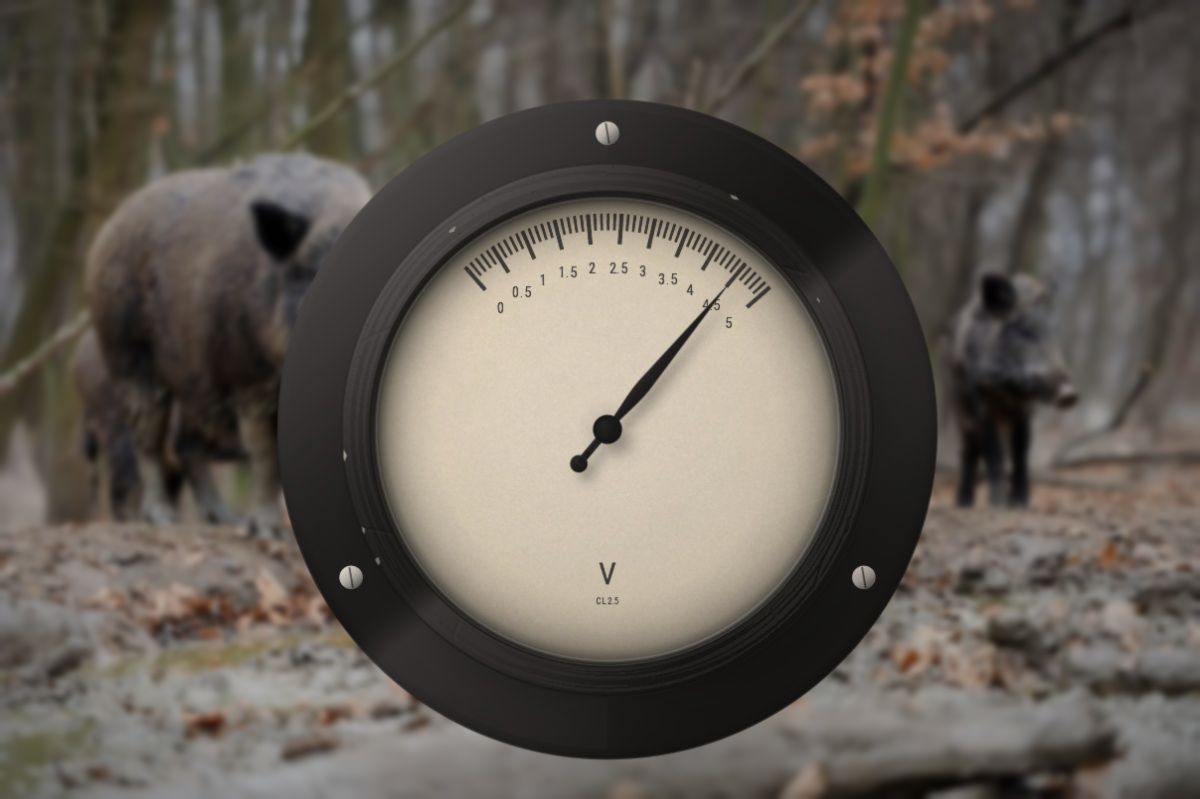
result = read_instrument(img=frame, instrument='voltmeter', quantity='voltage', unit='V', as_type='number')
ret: 4.5 V
